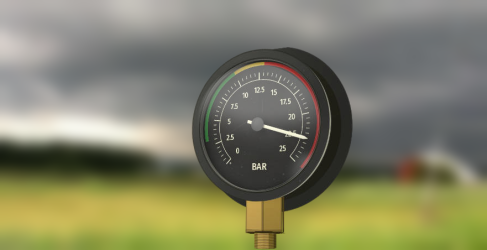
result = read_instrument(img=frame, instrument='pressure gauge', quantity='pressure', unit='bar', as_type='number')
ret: 22.5 bar
